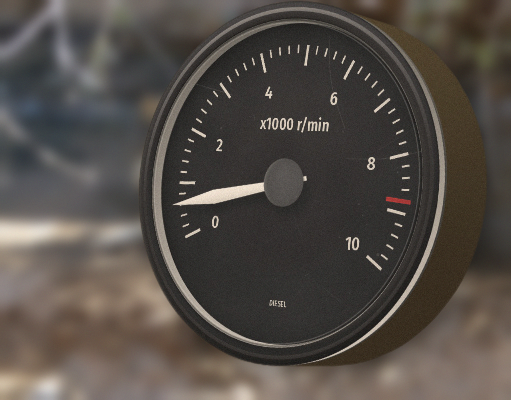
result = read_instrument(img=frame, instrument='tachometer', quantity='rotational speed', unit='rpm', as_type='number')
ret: 600 rpm
